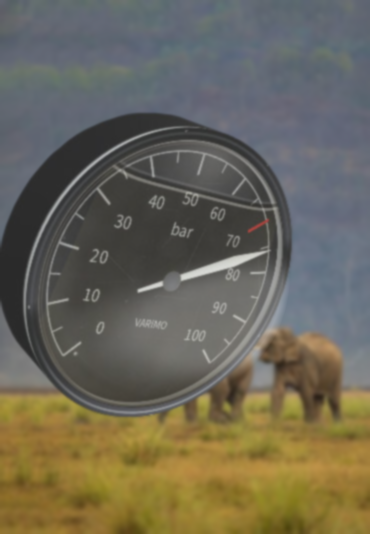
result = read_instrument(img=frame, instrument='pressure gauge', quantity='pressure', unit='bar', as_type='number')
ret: 75 bar
